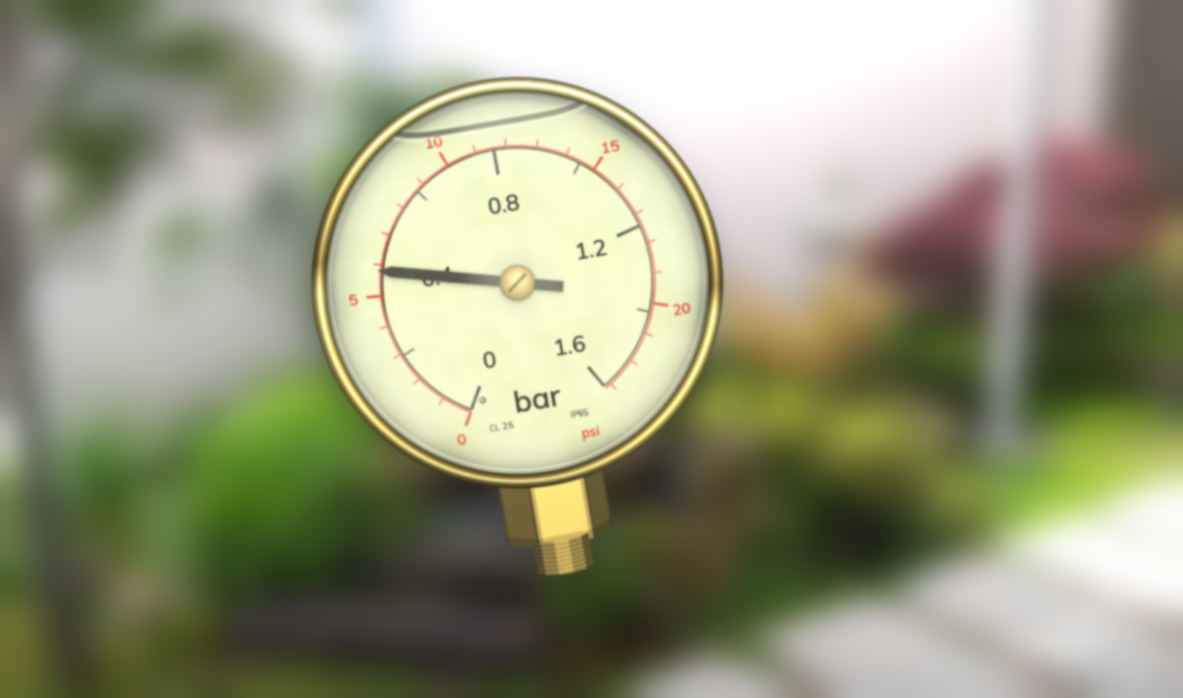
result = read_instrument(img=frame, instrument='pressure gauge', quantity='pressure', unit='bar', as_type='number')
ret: 0.4 bar
